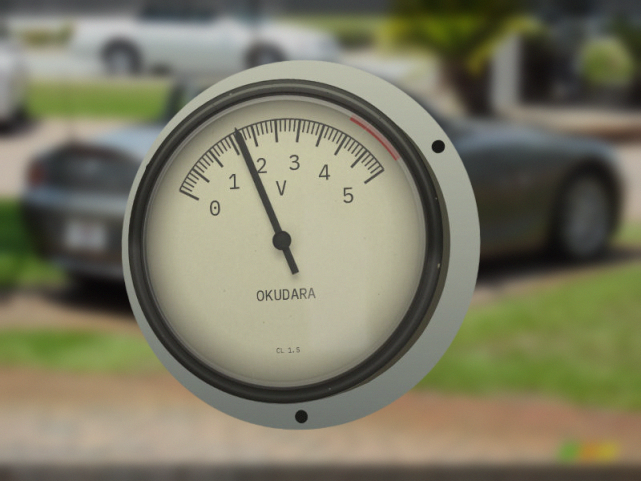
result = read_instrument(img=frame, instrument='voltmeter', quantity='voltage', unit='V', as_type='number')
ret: 1.7 V
